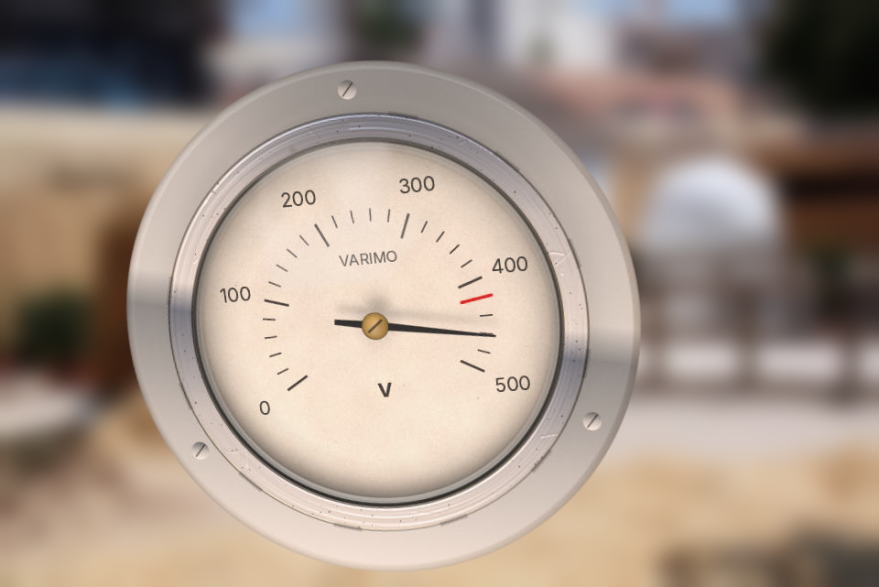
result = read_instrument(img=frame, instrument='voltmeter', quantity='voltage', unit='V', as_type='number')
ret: 460 V
